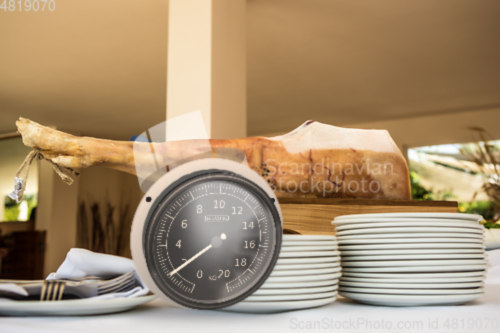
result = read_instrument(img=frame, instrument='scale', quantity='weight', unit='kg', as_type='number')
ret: 2 kg
